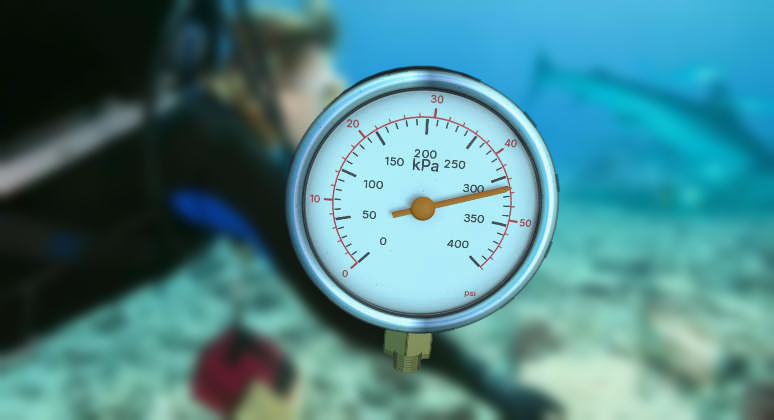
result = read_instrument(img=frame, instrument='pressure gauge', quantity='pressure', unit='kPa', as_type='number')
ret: 310 kPa
